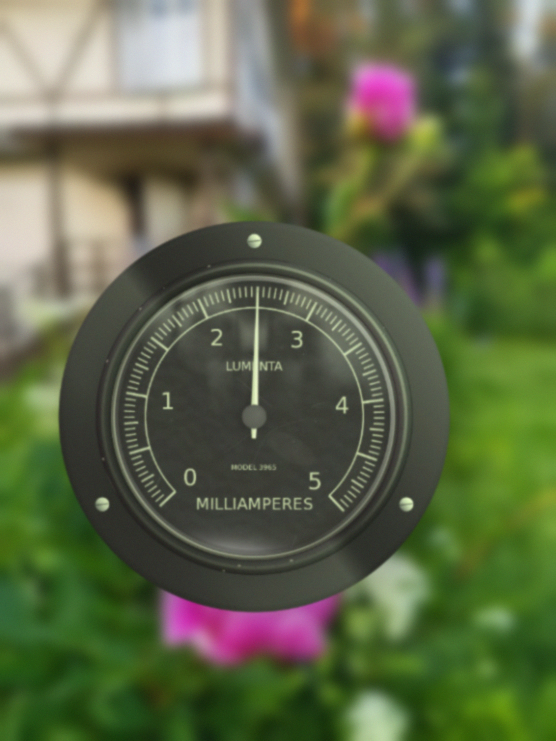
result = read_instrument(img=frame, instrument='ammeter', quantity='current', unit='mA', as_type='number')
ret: 2.5 mA
